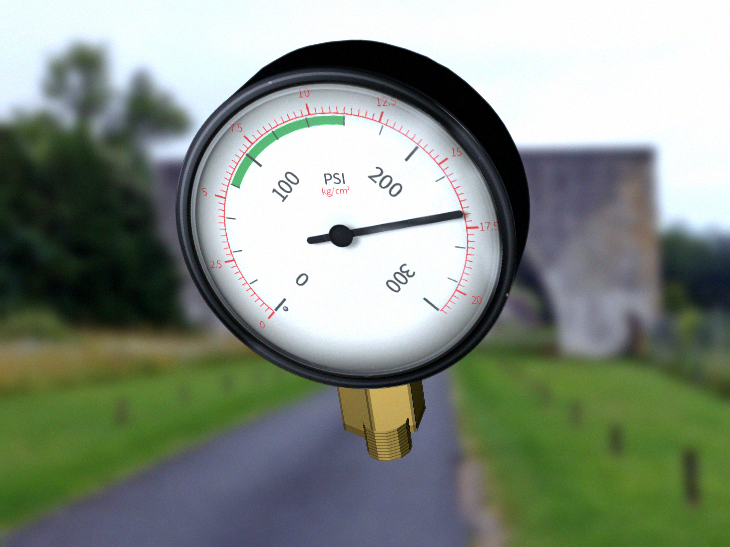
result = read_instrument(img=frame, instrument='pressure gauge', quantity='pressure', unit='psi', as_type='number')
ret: 240 psi
